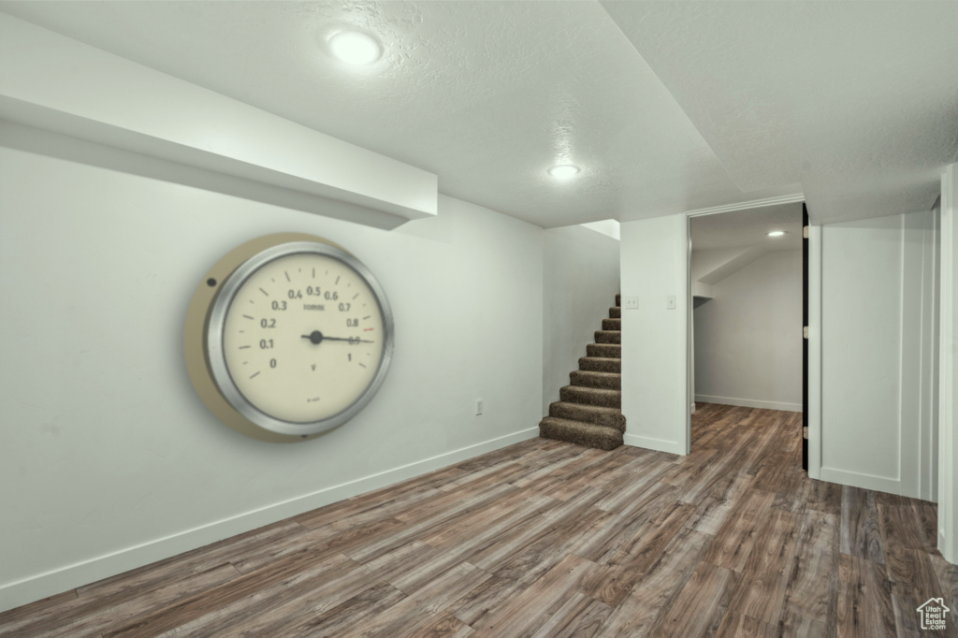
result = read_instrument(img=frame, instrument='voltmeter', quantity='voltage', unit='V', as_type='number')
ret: 0.9 V
